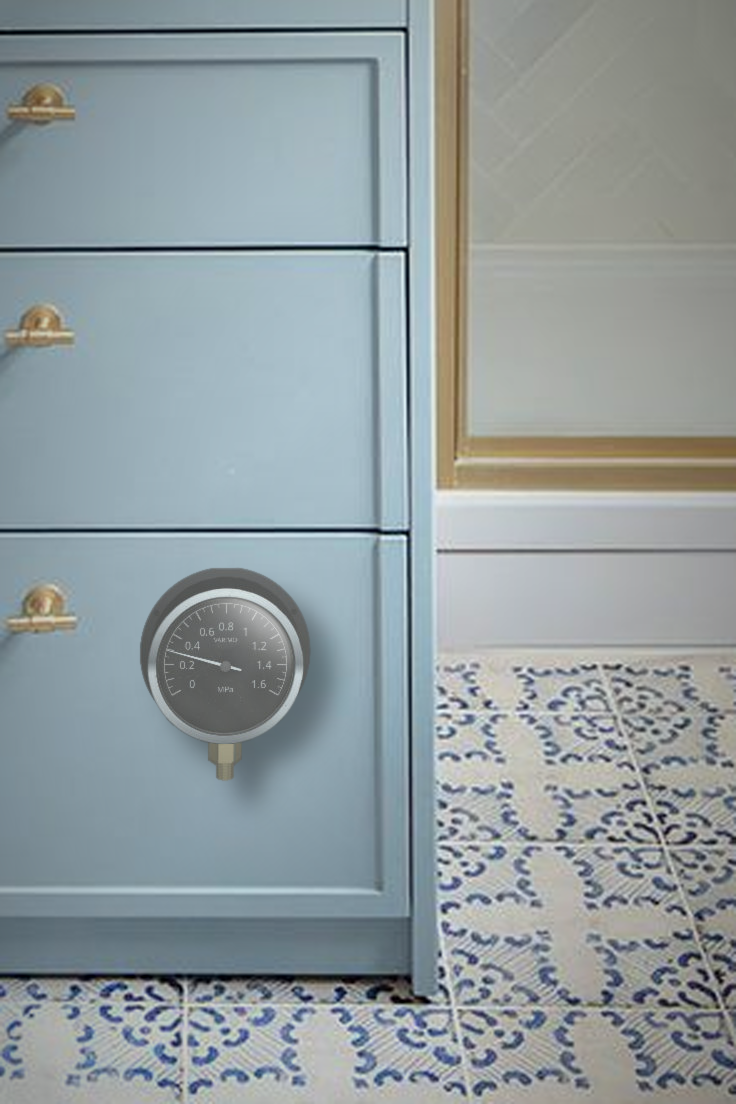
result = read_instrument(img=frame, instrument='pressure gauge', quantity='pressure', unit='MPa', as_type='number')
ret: 0.3 MPa
